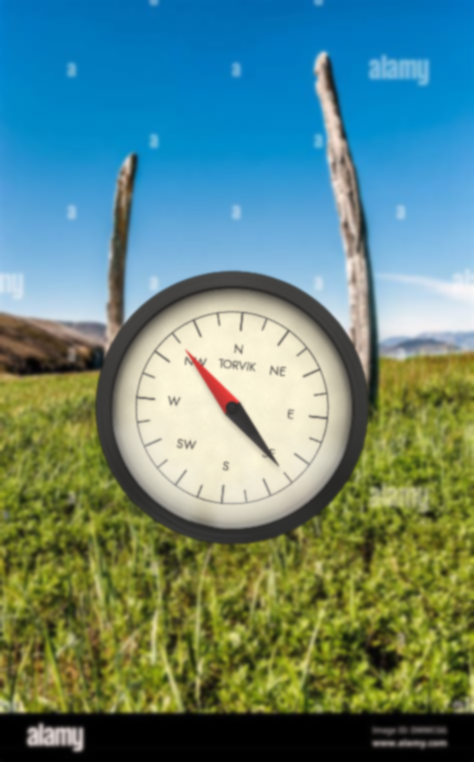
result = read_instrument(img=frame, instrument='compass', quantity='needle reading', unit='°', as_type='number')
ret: 315 °
